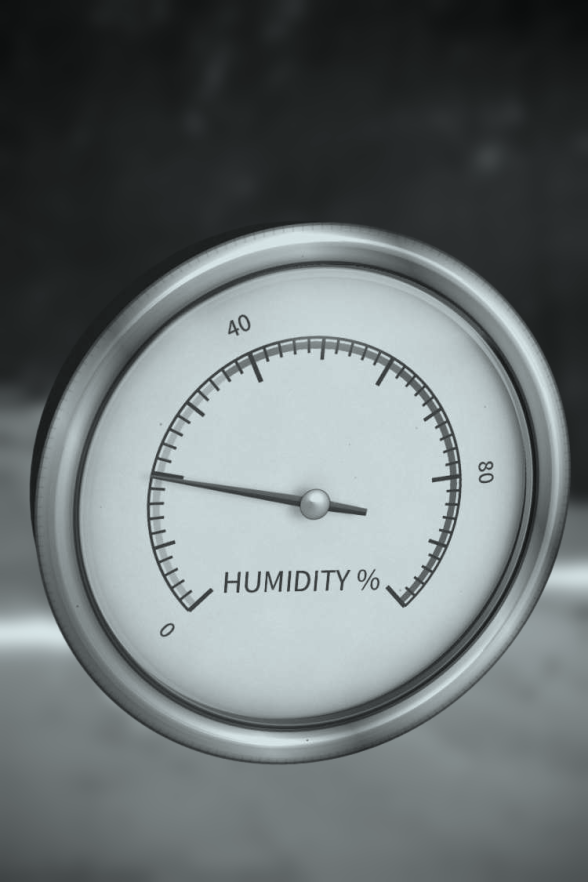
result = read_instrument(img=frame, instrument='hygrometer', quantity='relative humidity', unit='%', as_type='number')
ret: 20 %
